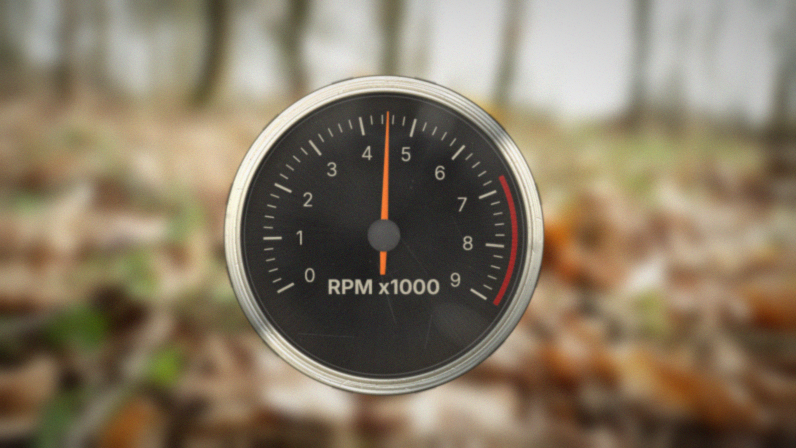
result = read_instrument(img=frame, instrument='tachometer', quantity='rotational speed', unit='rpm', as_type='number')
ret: 4500 rpm
